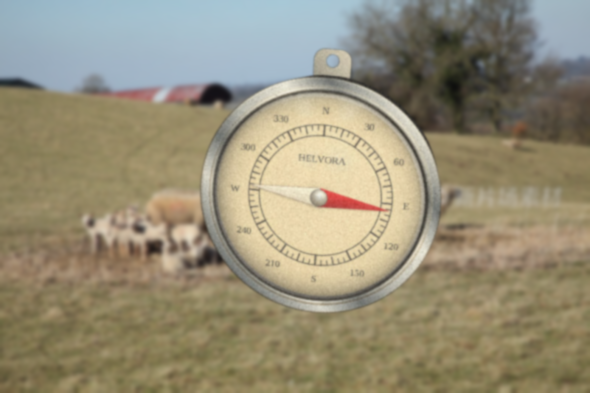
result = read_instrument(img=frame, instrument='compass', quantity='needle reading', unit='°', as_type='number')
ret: 95 °
